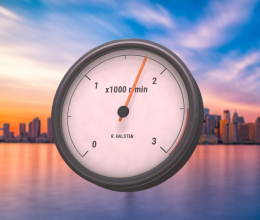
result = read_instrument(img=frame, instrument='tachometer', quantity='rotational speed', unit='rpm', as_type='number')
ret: 1750 rpm
